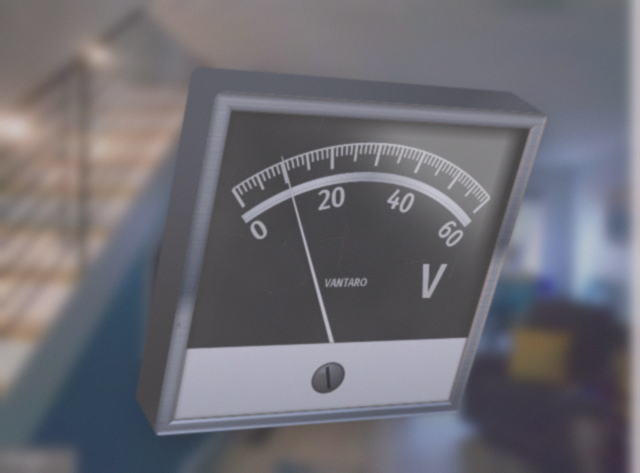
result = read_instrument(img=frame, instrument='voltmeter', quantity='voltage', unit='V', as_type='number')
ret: 10 V
